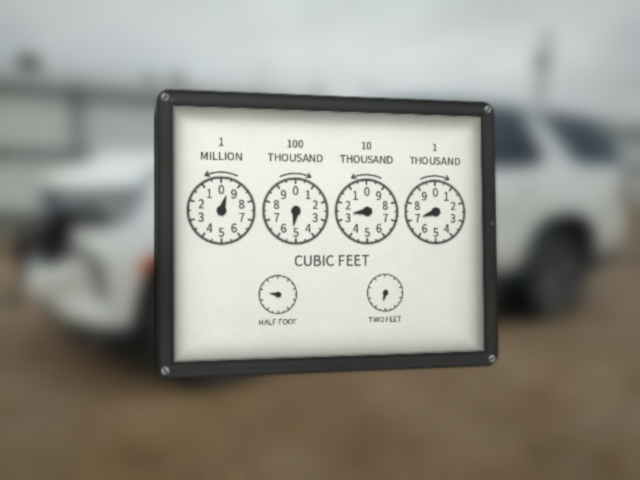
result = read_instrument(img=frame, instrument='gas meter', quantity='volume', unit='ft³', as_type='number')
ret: 952700 ft³
